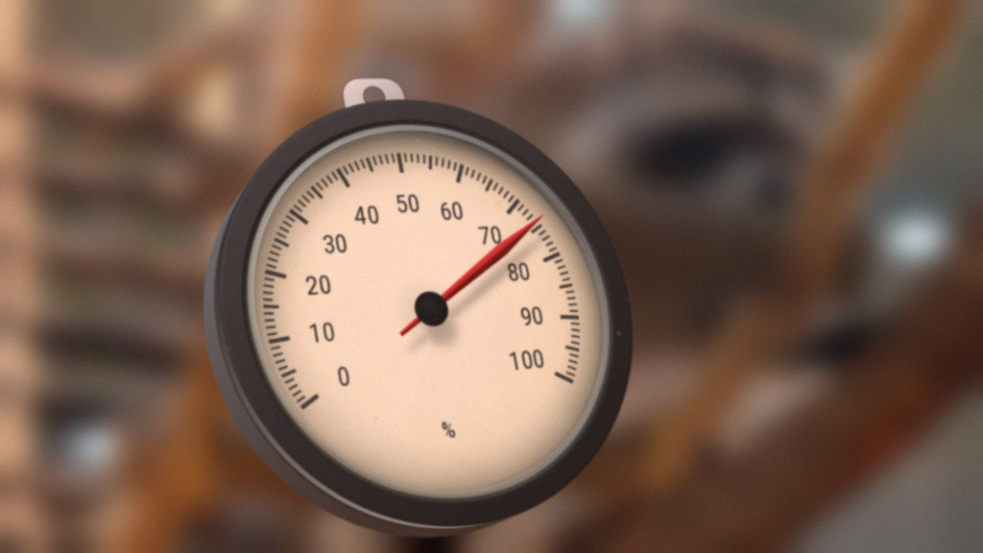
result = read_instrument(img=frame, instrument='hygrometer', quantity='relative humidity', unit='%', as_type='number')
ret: 74 %
